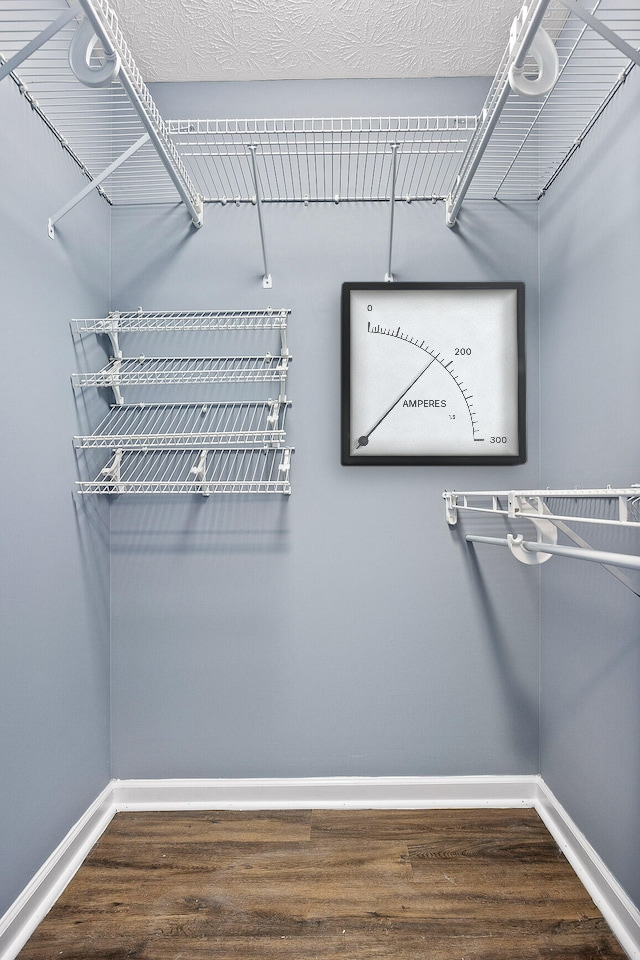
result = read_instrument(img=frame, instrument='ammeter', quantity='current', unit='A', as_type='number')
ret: 180 A
